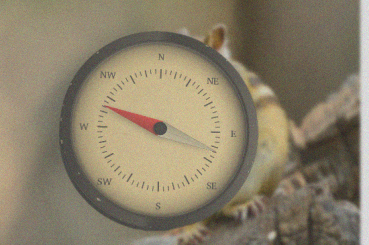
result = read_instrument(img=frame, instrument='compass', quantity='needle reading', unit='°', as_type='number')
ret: 290 °
